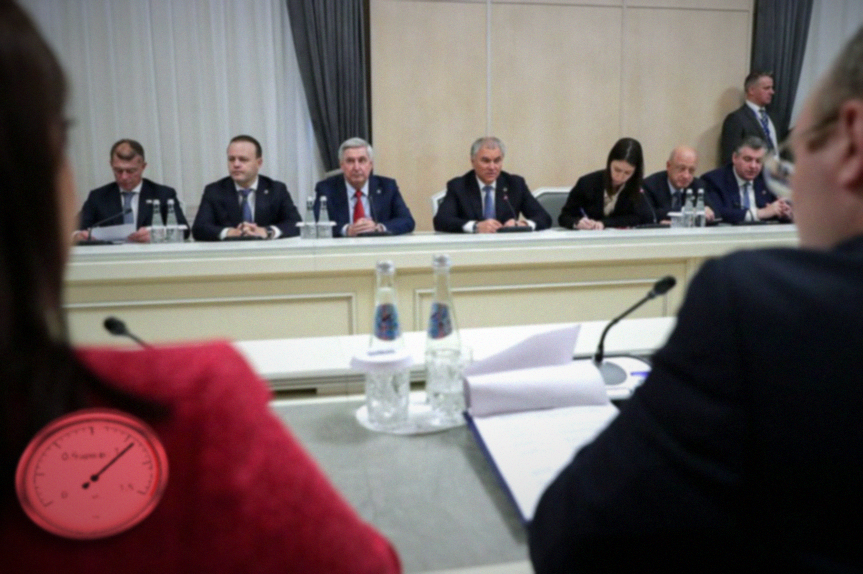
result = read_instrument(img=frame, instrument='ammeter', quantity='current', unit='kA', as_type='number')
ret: 1.05 kA
